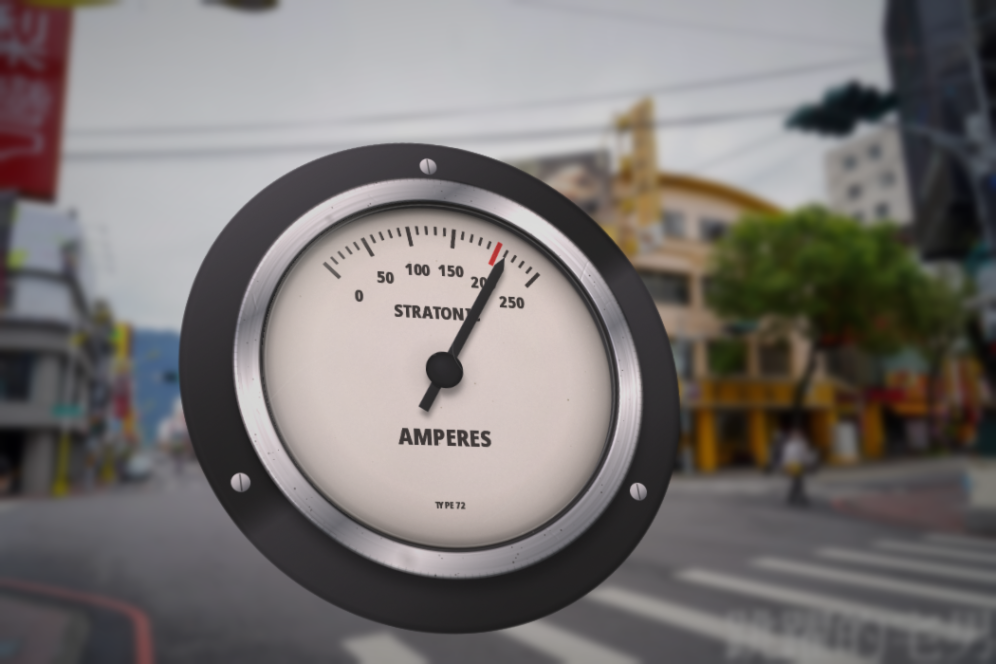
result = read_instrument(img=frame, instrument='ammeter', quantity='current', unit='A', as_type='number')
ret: 210 A
